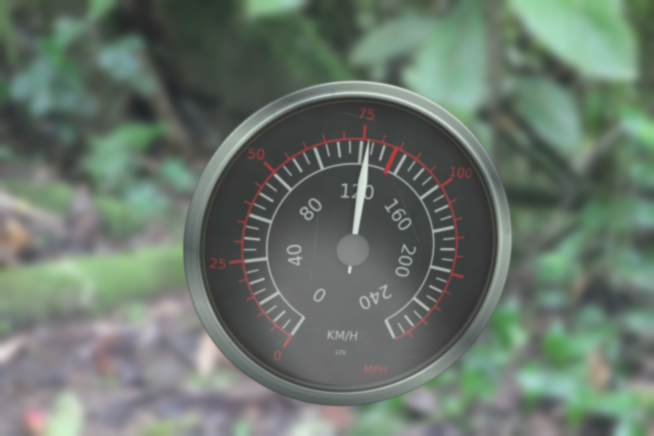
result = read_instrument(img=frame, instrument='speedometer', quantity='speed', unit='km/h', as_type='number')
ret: 122.5 km/h
